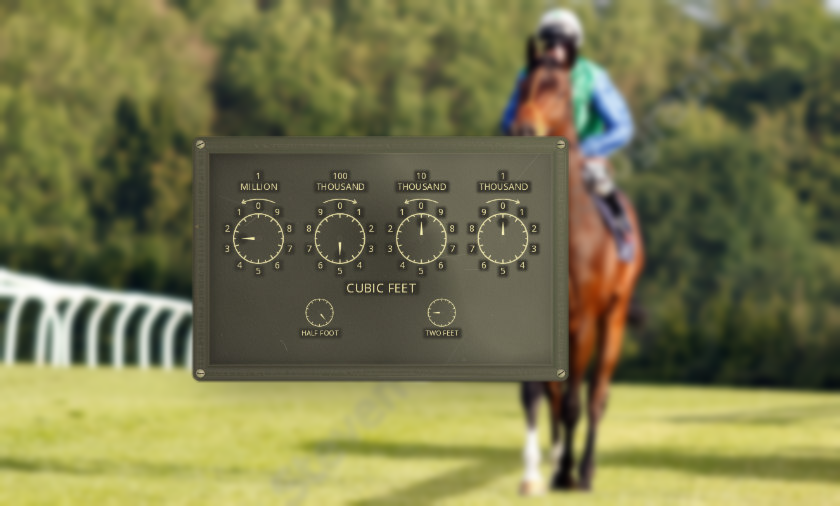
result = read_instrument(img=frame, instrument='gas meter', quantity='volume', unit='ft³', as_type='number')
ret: 250000 ft³
